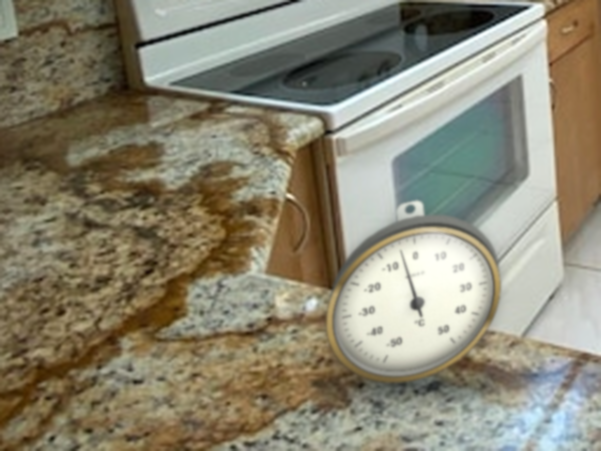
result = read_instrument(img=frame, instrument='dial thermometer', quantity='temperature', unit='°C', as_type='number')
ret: -4 °C
